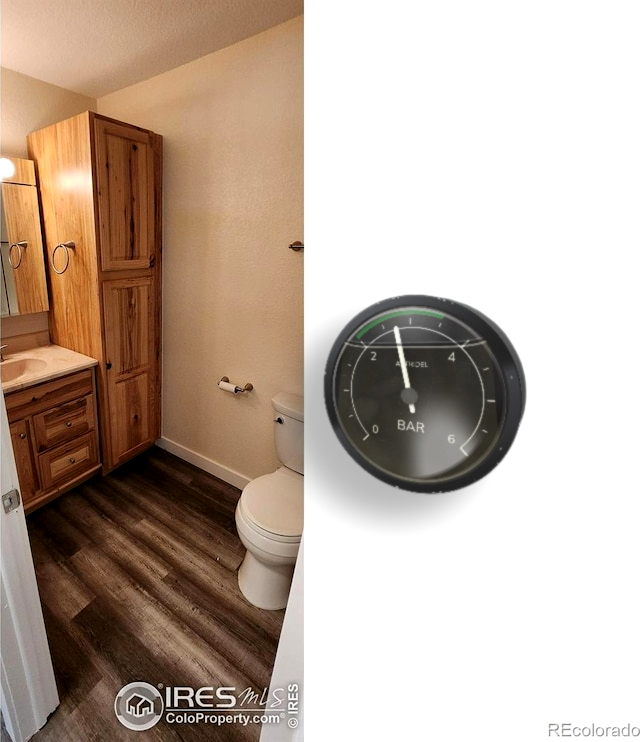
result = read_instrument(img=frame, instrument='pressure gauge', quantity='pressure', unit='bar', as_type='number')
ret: 2.75 bar
